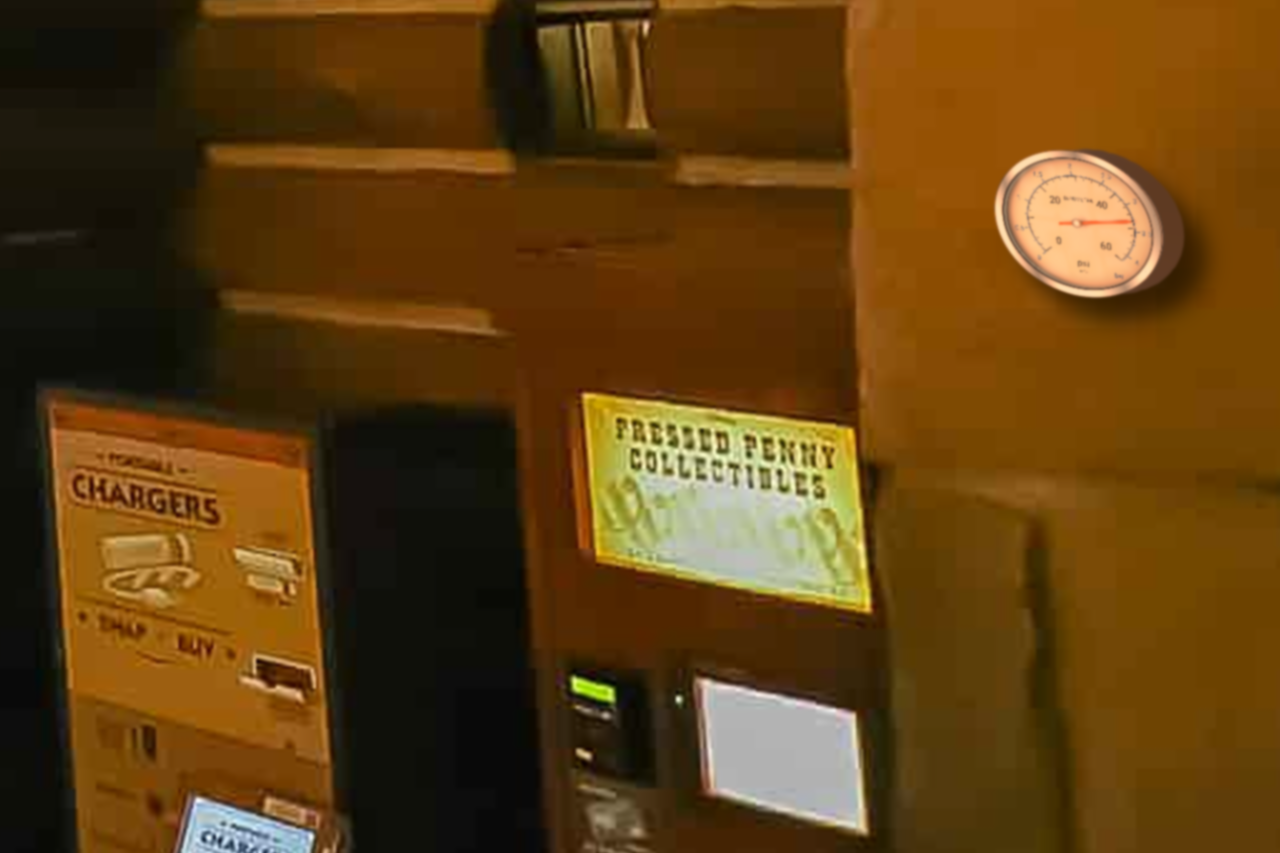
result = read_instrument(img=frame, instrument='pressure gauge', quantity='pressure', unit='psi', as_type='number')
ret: 48 psi
